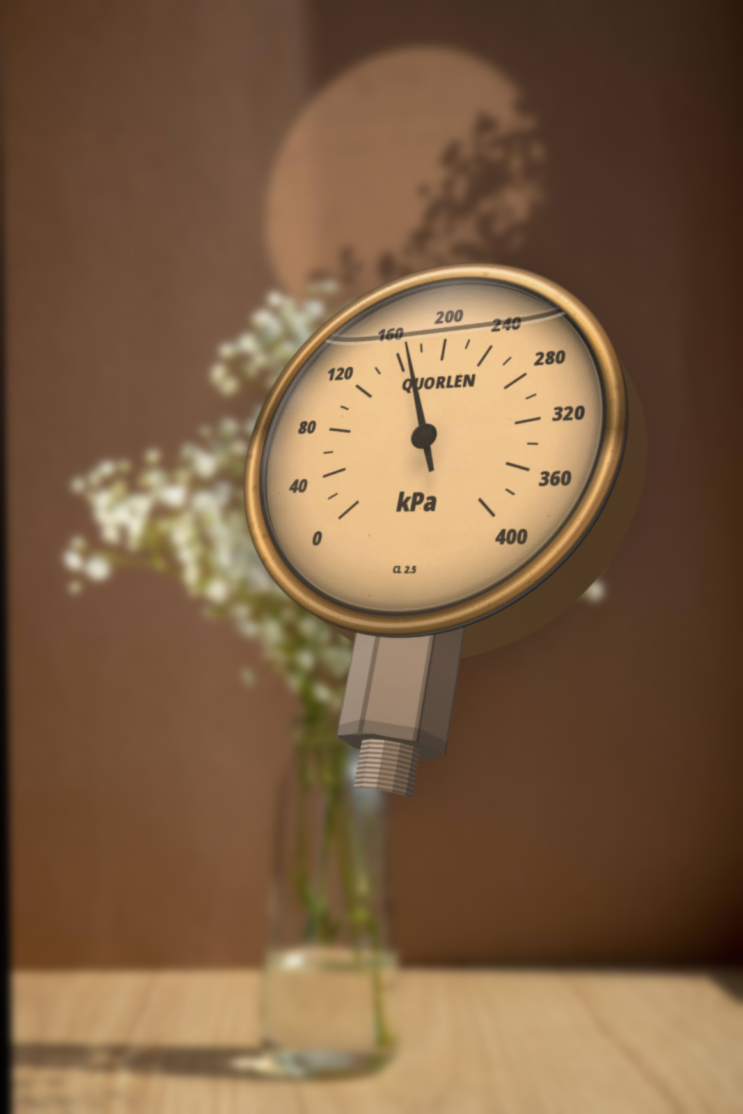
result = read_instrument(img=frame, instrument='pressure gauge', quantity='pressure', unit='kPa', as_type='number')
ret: 170 kPa
